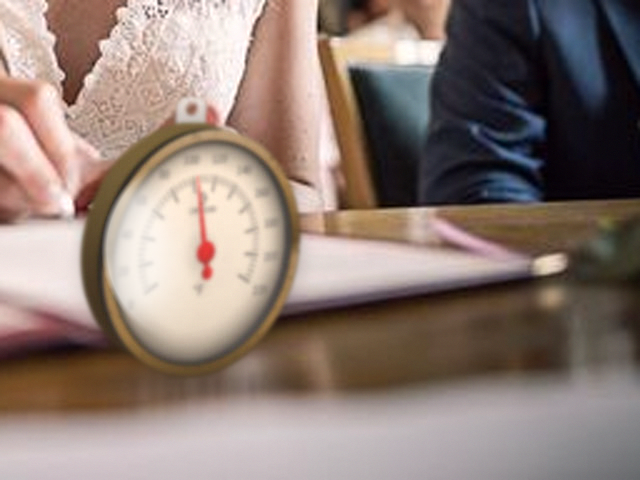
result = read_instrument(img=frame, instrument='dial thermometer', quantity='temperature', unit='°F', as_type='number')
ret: 100 °F
